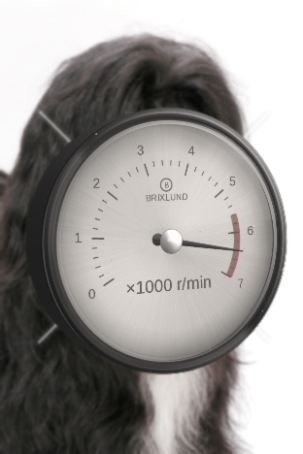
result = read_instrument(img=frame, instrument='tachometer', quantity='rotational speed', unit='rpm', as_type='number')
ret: 6400 rpm
